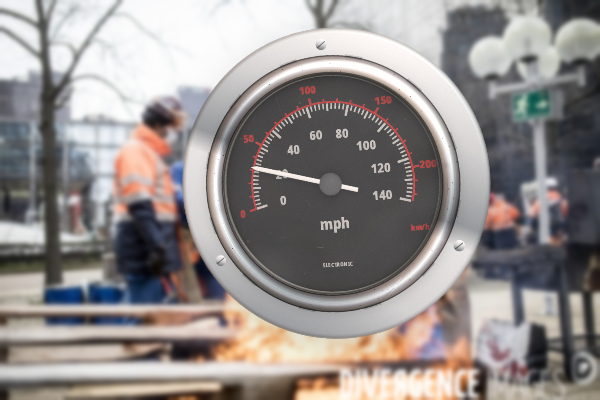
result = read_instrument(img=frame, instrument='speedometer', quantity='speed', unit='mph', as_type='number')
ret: 20 mph
